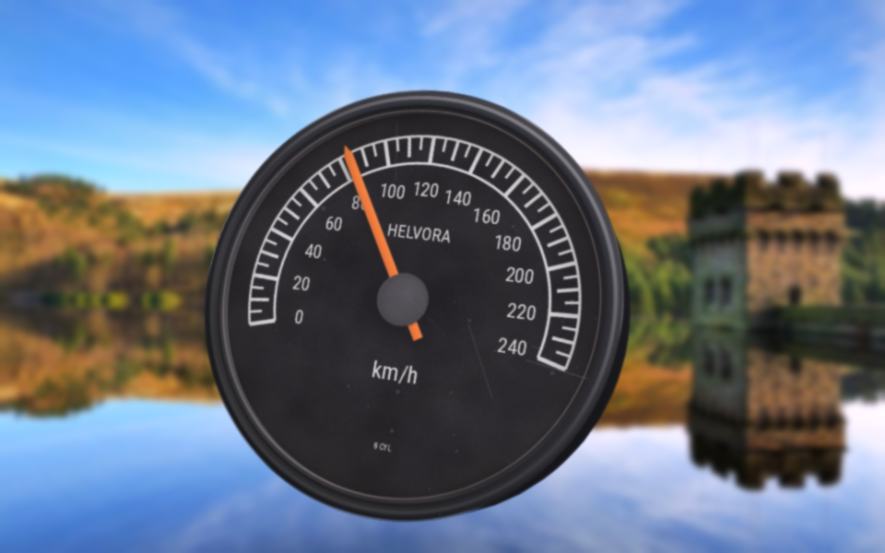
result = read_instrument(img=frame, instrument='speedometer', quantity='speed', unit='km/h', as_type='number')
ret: 85 km/h
